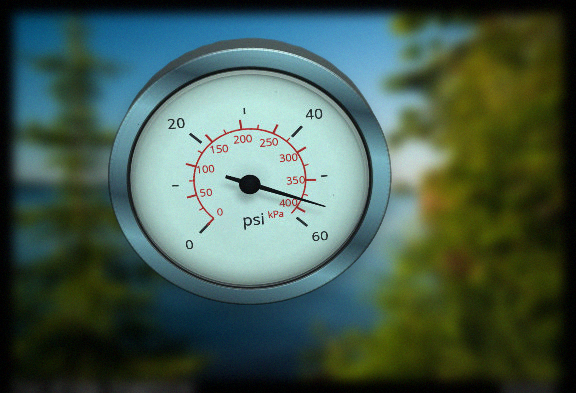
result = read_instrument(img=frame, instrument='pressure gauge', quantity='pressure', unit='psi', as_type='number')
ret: 55 psi
